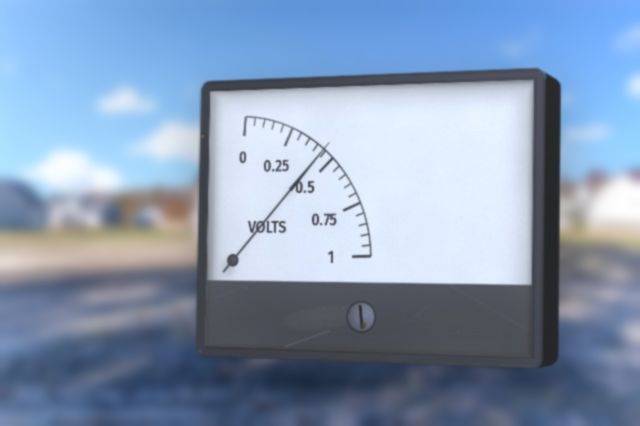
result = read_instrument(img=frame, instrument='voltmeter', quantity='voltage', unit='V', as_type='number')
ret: 0.45 V
